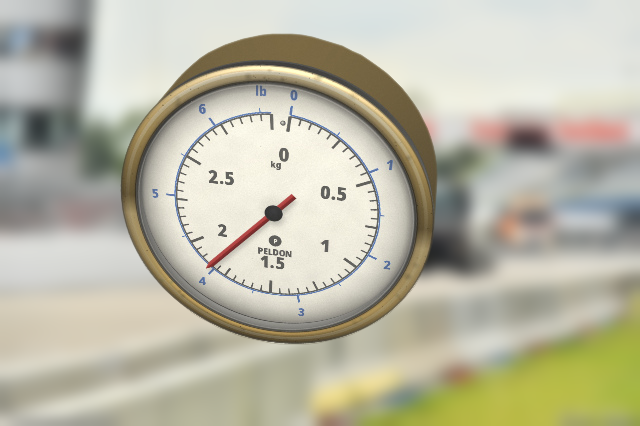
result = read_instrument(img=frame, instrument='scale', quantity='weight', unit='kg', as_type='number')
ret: 1.85 kg
